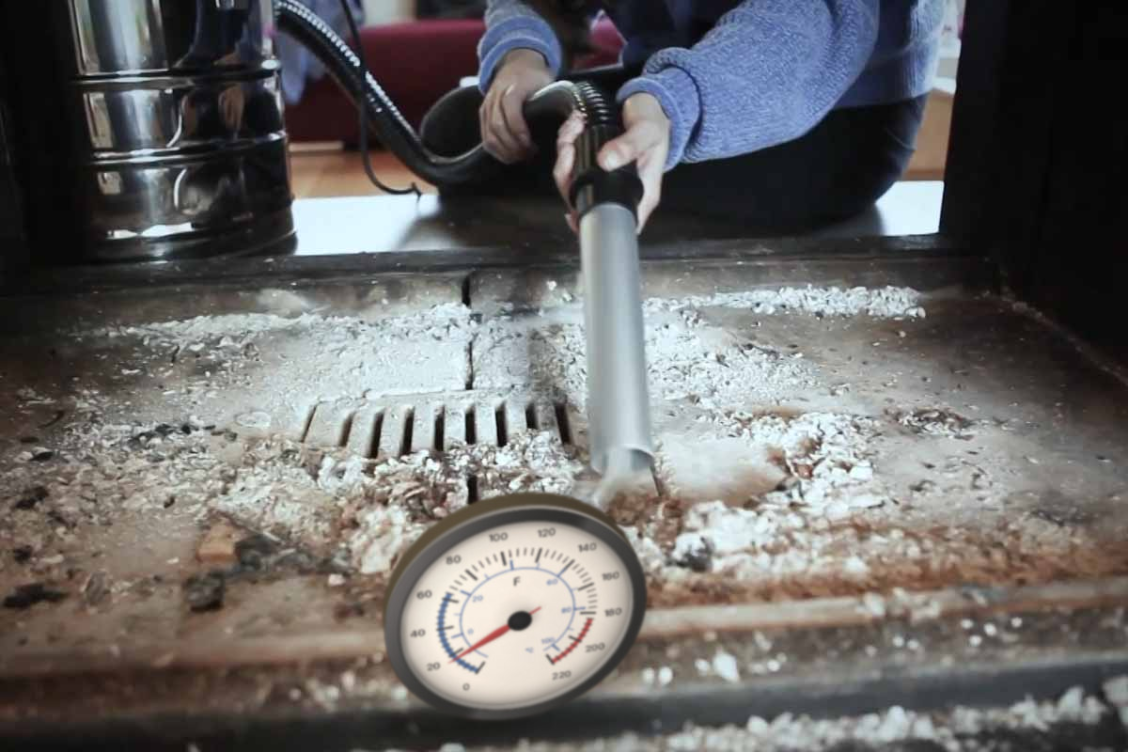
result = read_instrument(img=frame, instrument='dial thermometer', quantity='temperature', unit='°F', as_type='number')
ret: 20 °F
